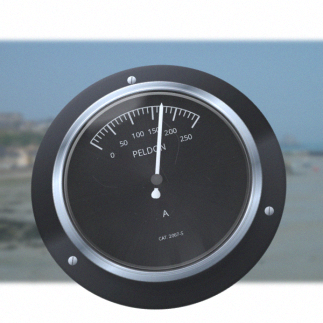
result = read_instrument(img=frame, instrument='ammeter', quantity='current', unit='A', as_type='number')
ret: 170 A
